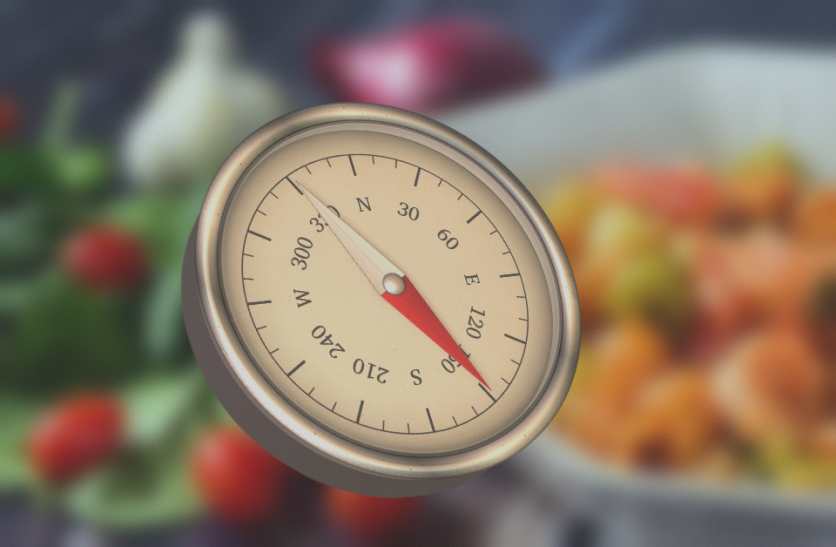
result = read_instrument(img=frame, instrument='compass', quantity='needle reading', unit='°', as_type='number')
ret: 150 °
